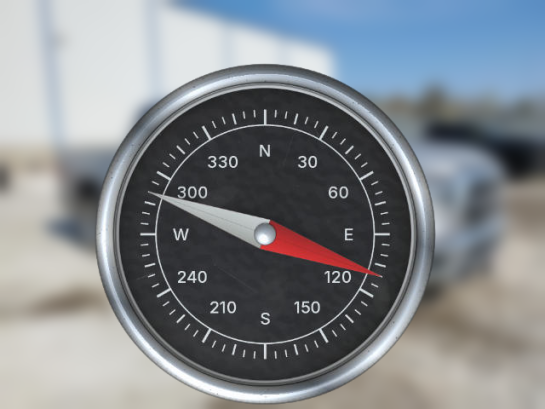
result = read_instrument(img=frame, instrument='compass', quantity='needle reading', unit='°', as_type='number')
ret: 110 °
